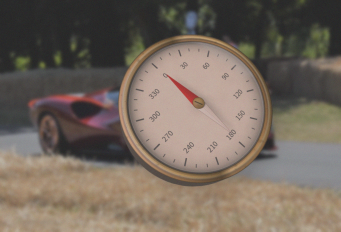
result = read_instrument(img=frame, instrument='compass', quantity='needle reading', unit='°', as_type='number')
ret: 0 °
